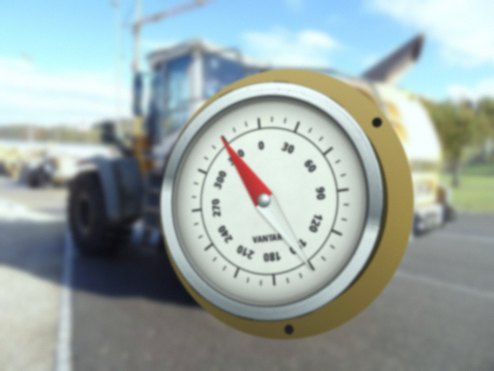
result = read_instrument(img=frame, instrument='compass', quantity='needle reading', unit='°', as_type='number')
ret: 330 °
